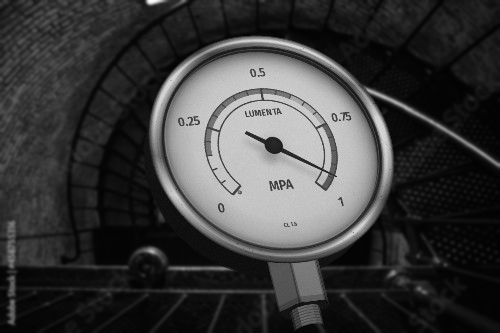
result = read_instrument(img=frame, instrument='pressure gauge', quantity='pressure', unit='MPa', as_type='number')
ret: 0.95 MPa
